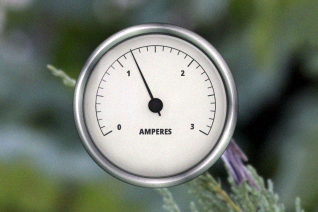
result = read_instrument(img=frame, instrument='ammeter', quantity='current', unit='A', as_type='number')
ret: 1.2 A
